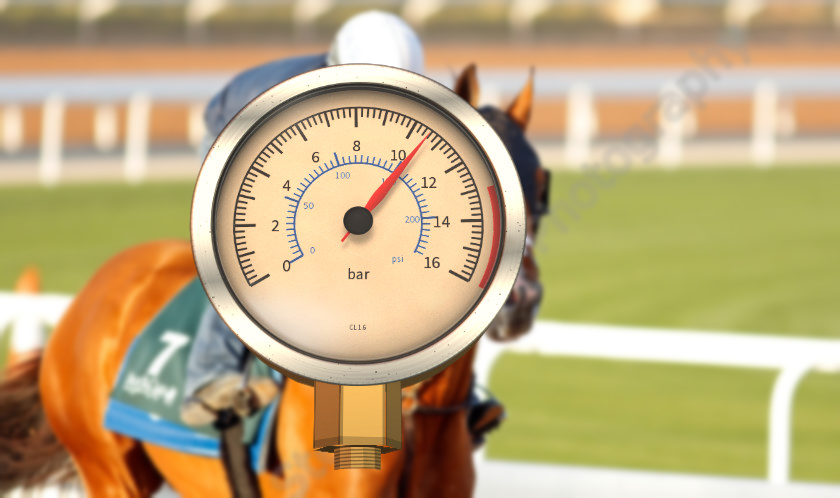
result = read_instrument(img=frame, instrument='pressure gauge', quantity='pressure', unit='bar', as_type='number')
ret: 10.6 bar
